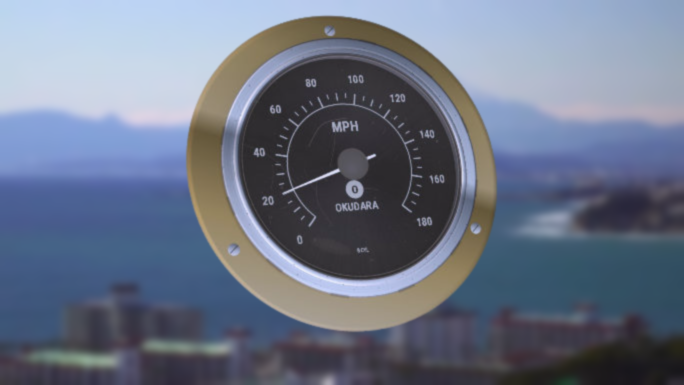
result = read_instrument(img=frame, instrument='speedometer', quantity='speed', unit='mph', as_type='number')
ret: 20 mph
